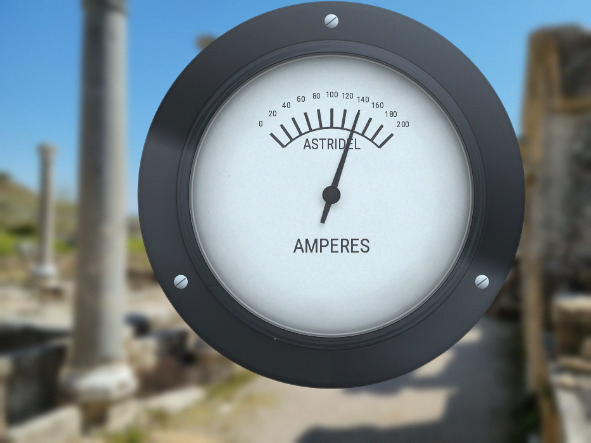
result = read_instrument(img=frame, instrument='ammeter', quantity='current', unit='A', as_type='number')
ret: 140 A
